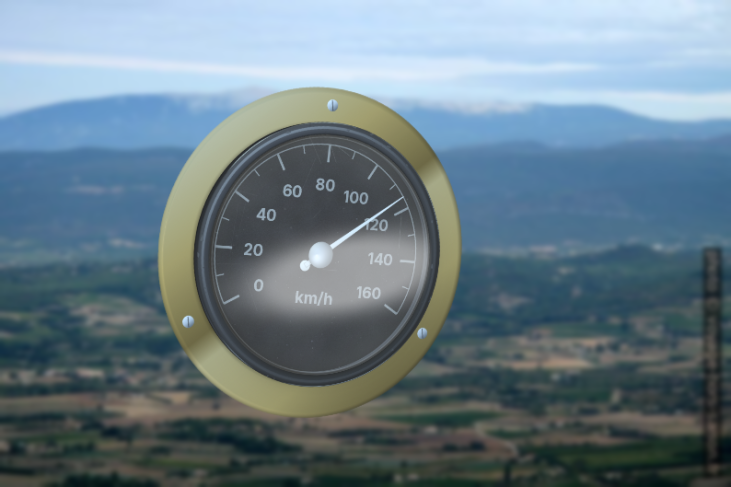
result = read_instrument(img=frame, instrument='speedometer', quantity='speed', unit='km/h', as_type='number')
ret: 115 km/h
